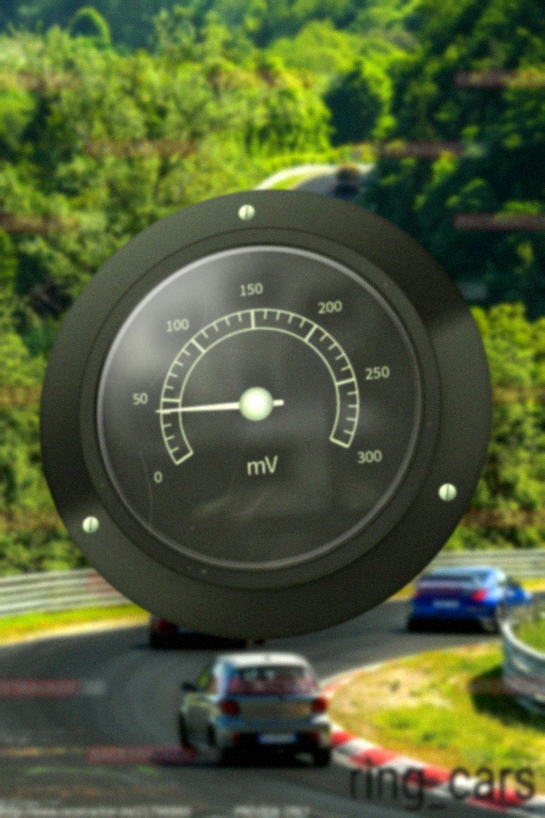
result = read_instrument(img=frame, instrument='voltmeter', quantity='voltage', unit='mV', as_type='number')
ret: 40 mV
